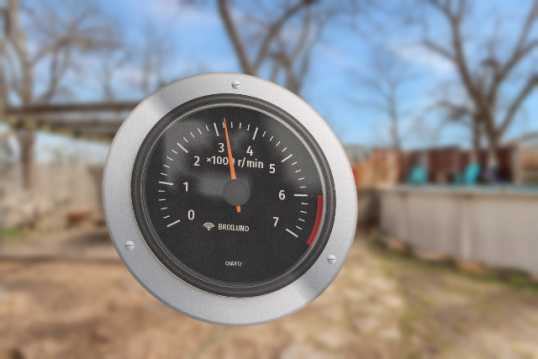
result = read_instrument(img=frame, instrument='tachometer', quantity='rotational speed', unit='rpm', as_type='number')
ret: 3200 rpm
